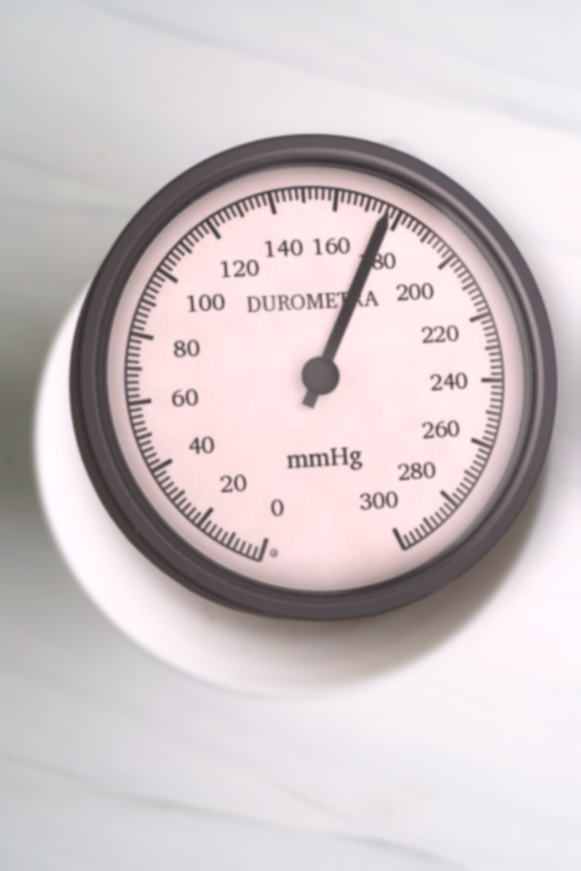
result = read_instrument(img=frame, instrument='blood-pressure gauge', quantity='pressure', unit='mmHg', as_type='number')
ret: 176 mmHg
